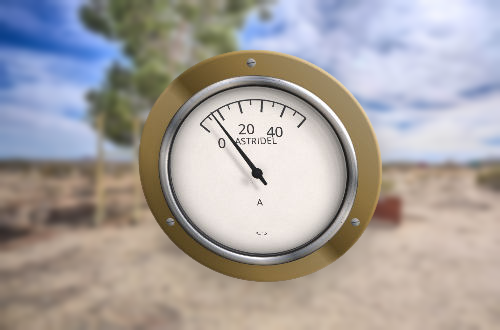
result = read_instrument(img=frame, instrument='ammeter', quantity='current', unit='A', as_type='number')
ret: 7.5 A
